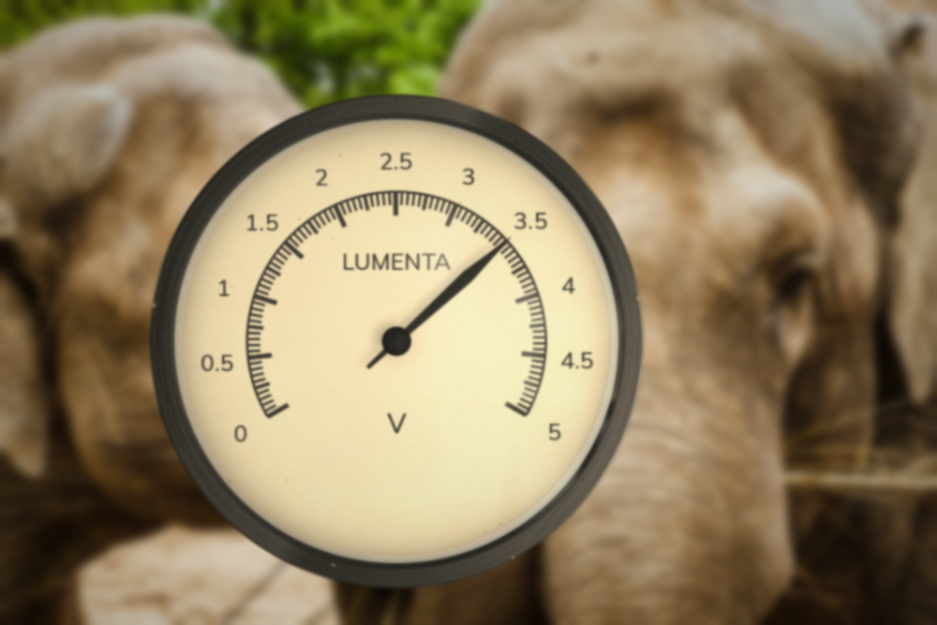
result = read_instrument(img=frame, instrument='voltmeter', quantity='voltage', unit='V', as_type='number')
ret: 3.5 V
